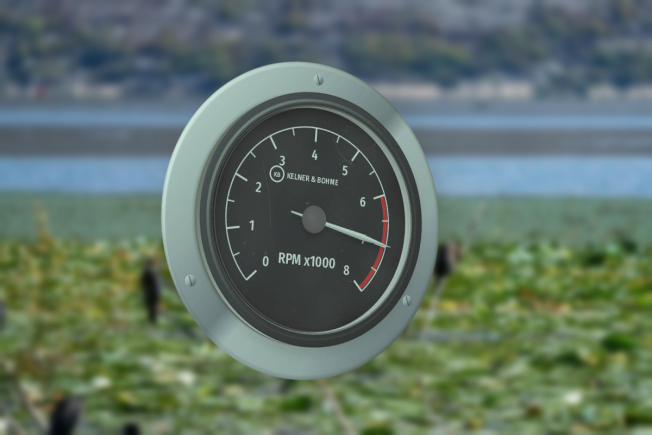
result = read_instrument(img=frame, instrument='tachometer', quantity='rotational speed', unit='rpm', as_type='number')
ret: 7000 rpm
